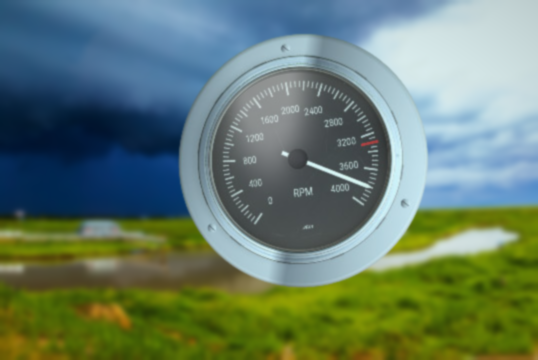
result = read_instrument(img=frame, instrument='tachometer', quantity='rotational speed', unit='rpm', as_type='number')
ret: 3800 rpm
